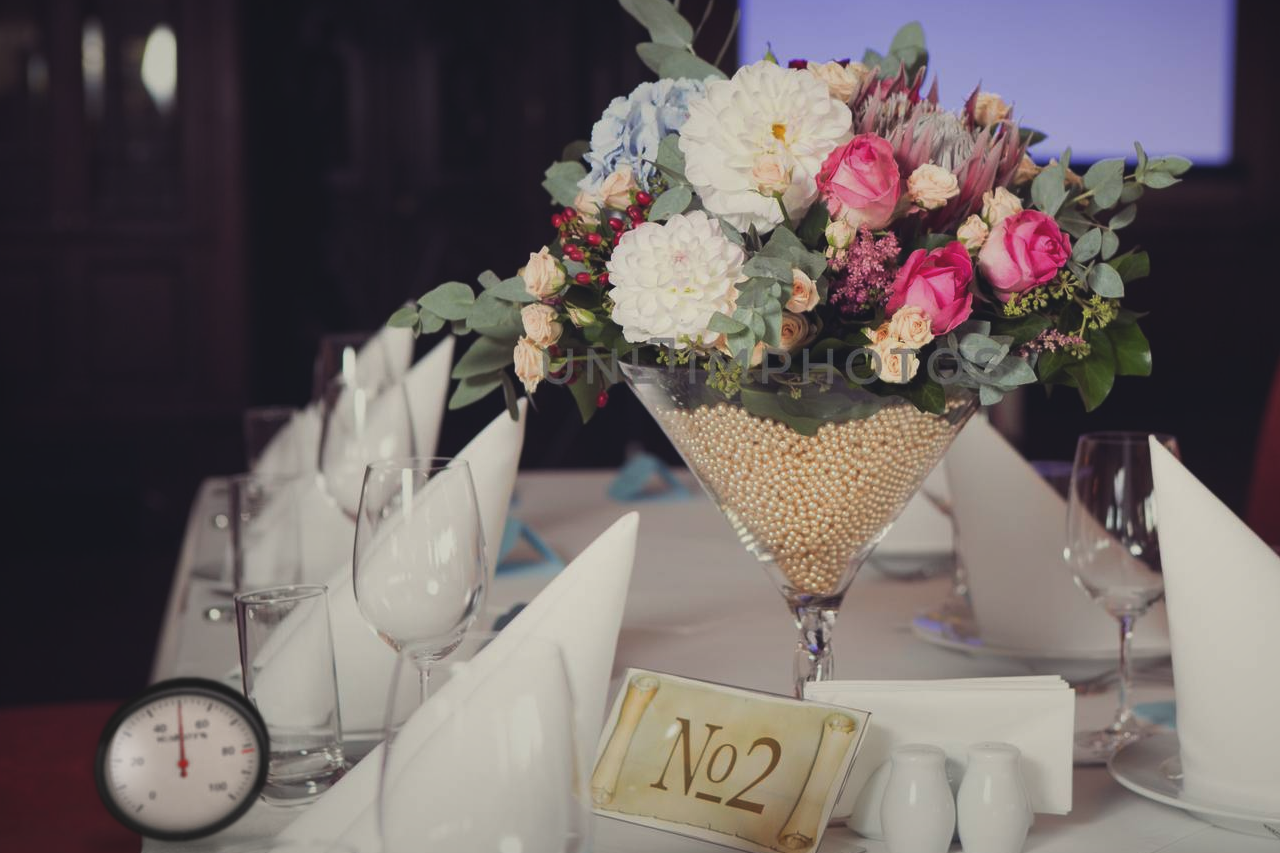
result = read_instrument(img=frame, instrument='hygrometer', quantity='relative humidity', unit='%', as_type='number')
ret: 50 %
